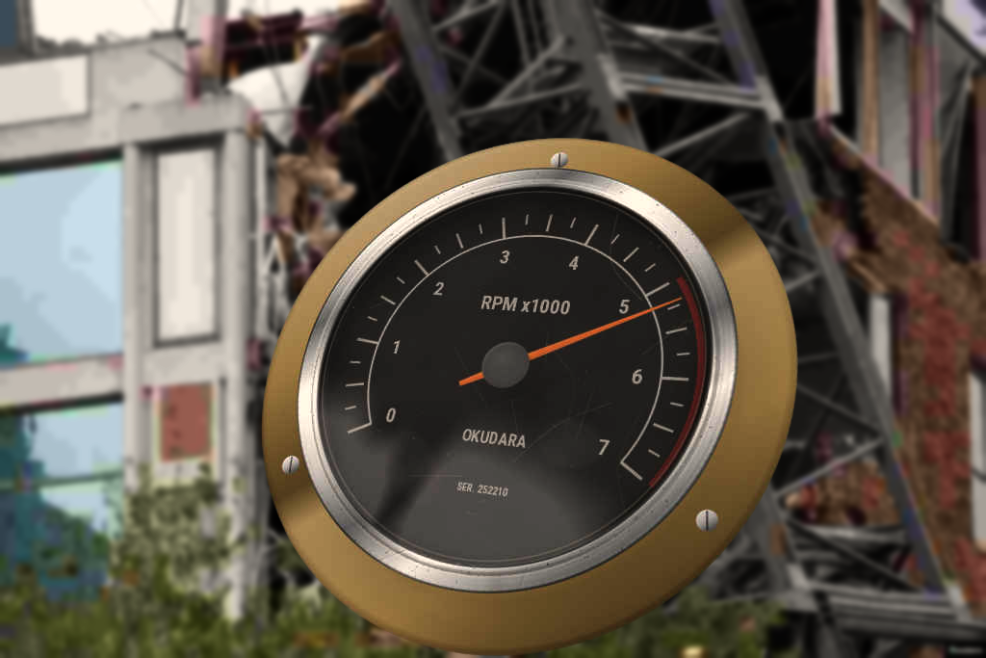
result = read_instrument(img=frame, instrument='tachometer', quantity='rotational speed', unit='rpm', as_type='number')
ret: 5250 rpm
